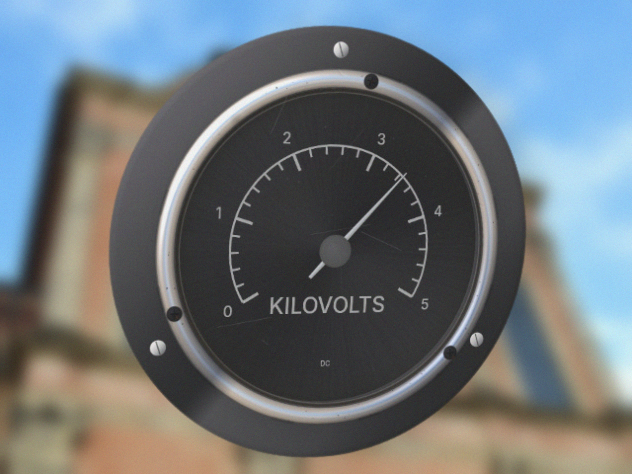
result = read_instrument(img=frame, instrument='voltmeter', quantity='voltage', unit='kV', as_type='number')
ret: 3.4 kV
